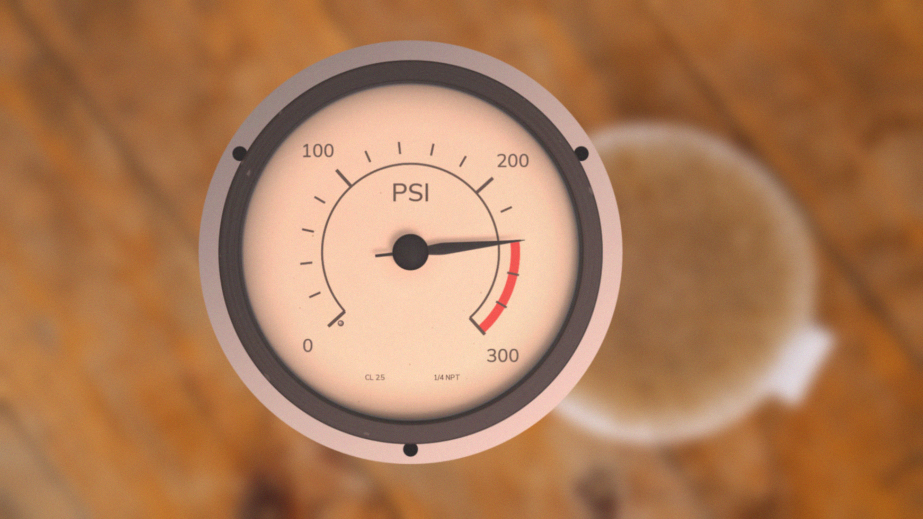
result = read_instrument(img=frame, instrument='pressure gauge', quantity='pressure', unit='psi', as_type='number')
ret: 240 psi
